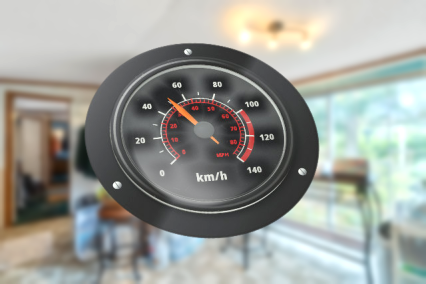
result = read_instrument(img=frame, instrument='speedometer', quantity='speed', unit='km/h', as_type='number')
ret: 50 km/h
